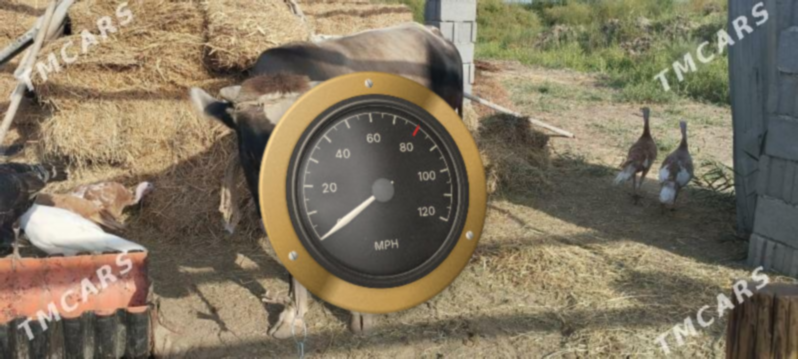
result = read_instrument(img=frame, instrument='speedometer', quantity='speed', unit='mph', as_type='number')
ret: 0 mph
